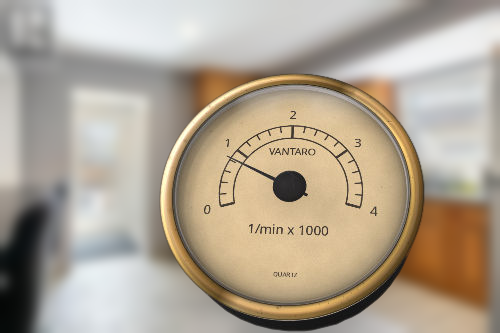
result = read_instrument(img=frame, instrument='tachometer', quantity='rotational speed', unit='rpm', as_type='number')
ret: 800 rpm
